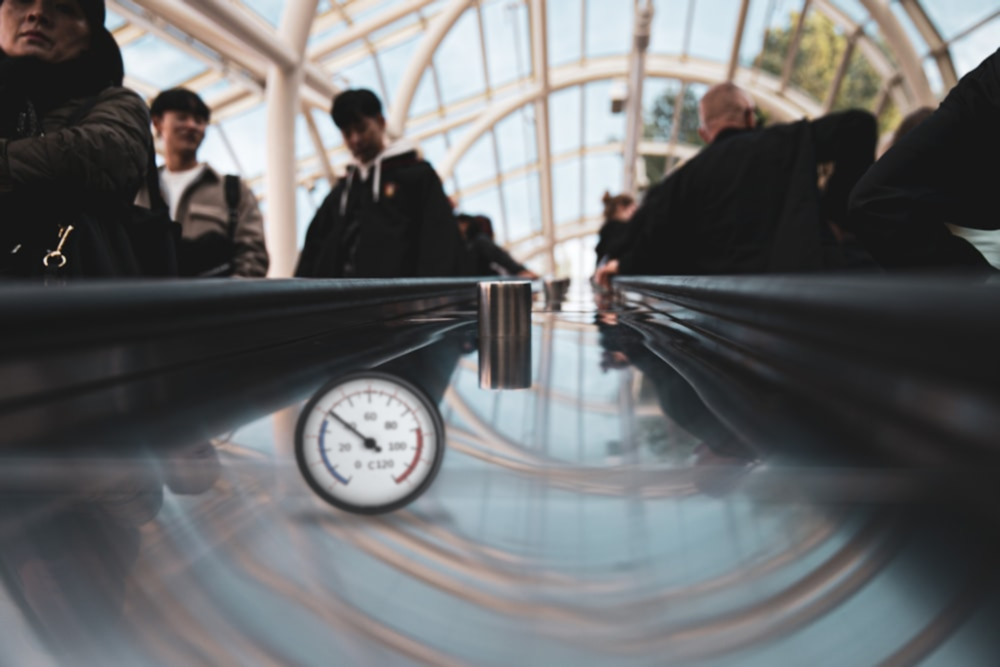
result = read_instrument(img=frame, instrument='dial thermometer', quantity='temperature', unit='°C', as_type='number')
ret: 40 °C
